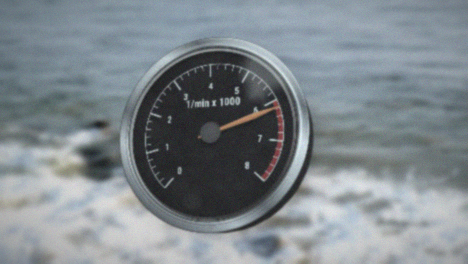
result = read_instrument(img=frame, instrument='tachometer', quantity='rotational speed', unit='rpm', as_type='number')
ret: 6200 rpm
